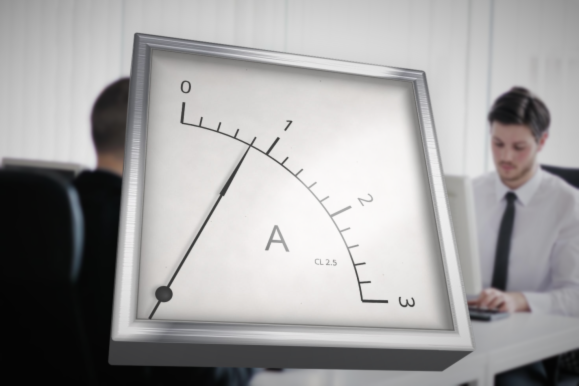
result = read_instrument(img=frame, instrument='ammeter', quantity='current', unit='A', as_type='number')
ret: 0.8 A
